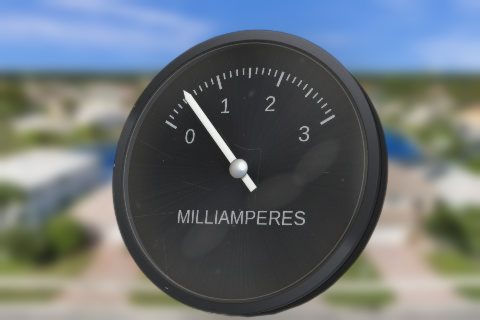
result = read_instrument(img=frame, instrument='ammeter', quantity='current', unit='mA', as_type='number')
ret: 0.5 mA
